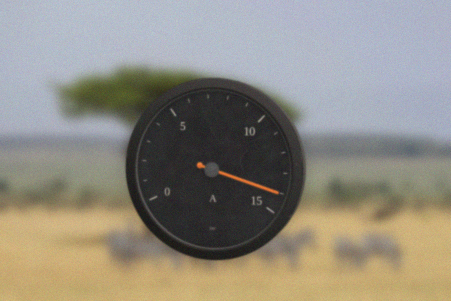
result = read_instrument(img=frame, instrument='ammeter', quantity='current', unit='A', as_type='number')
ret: 14 A
